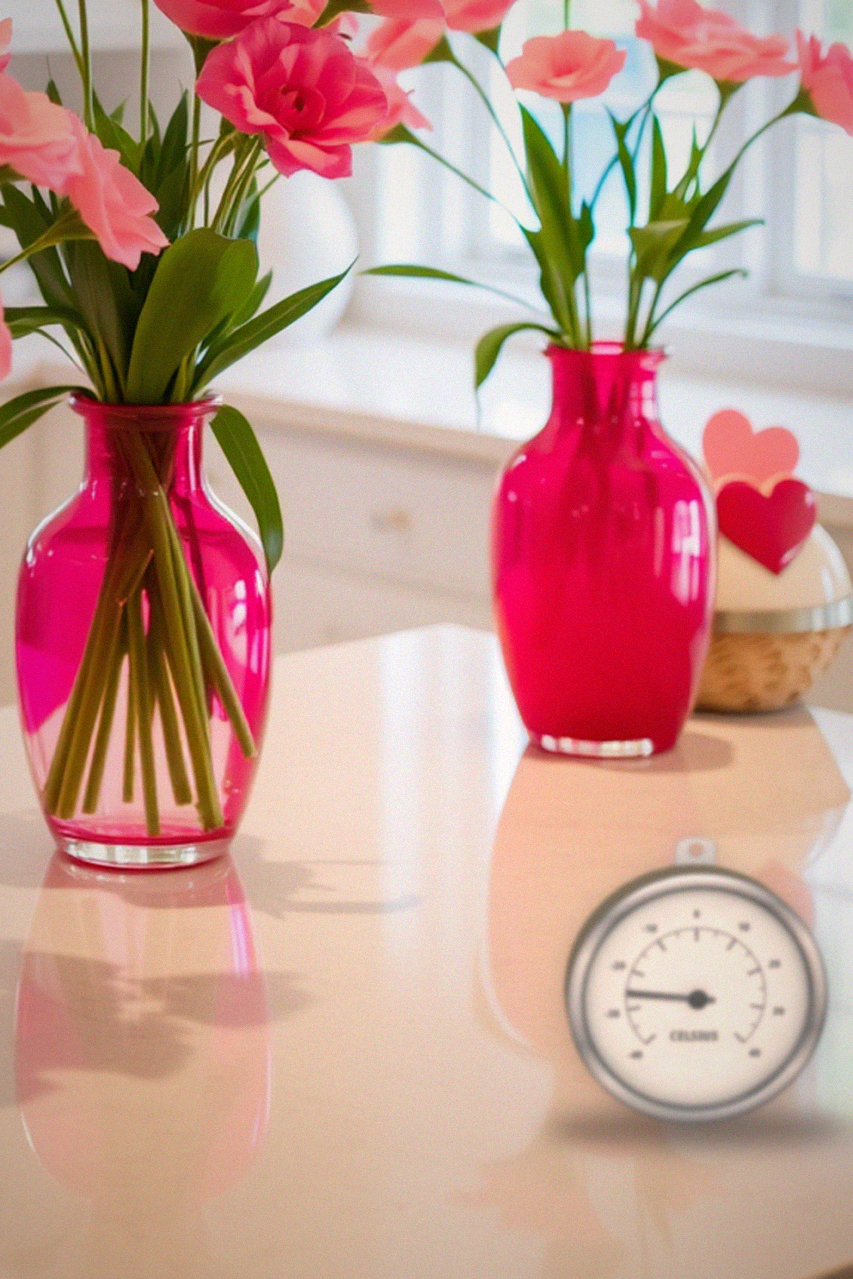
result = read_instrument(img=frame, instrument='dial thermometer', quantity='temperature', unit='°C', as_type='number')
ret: -25 °C
